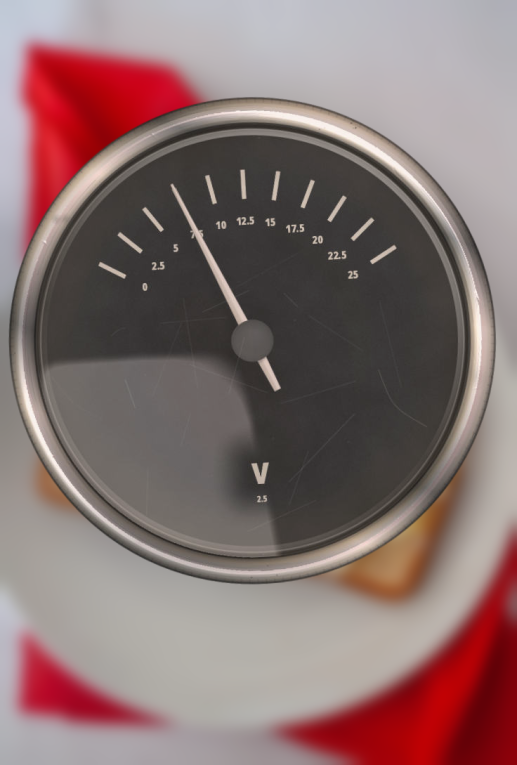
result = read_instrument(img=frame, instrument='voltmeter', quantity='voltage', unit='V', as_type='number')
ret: 7.5 V
